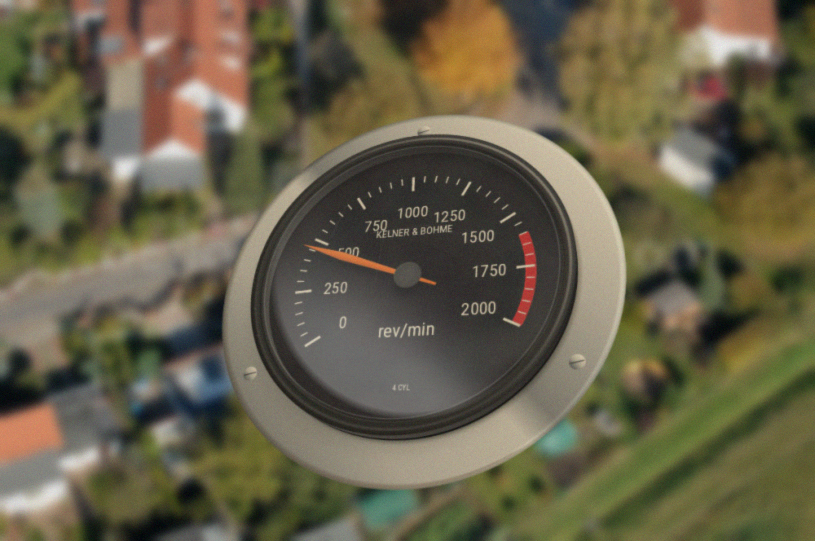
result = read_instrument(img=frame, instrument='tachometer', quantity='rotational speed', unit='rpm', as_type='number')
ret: 450 rpm
